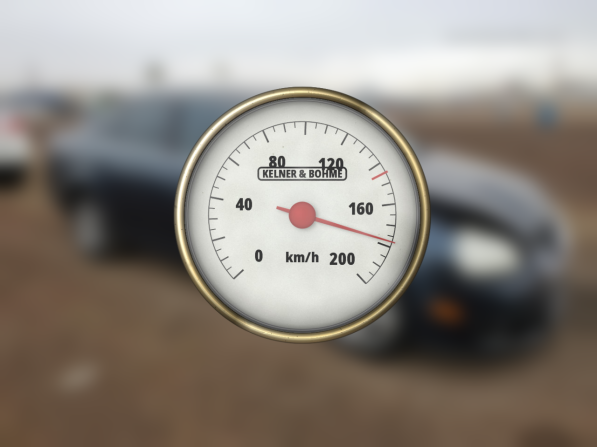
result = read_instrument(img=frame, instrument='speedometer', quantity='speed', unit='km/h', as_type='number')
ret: 177.5 km/h
